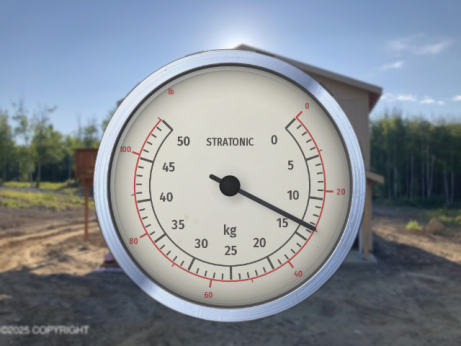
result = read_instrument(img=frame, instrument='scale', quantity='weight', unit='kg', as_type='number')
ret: 13.5 kg
